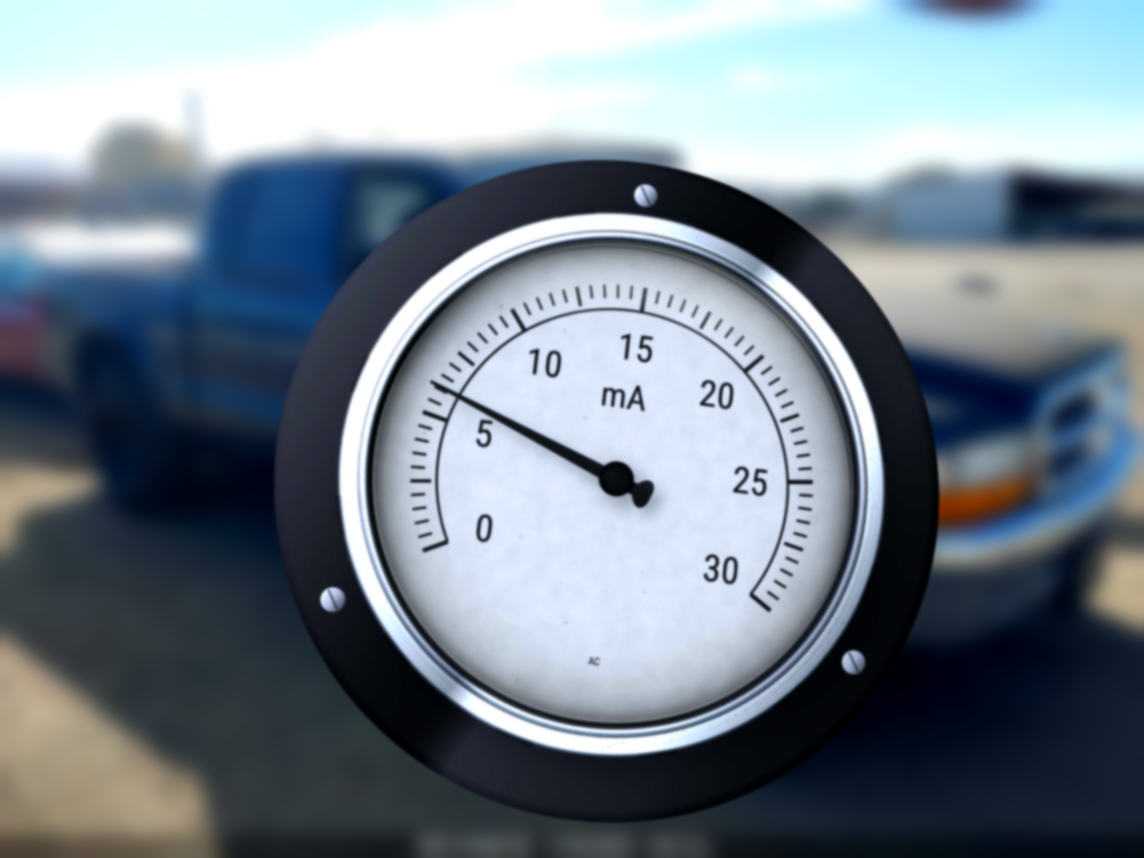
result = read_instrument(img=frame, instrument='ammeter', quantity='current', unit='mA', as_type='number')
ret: 6 mA
